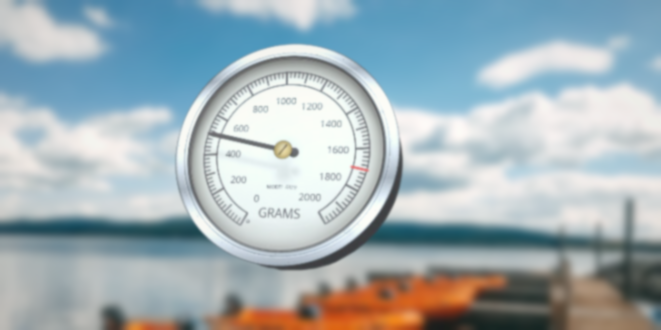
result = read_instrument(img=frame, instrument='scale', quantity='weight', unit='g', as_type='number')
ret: 500 g
